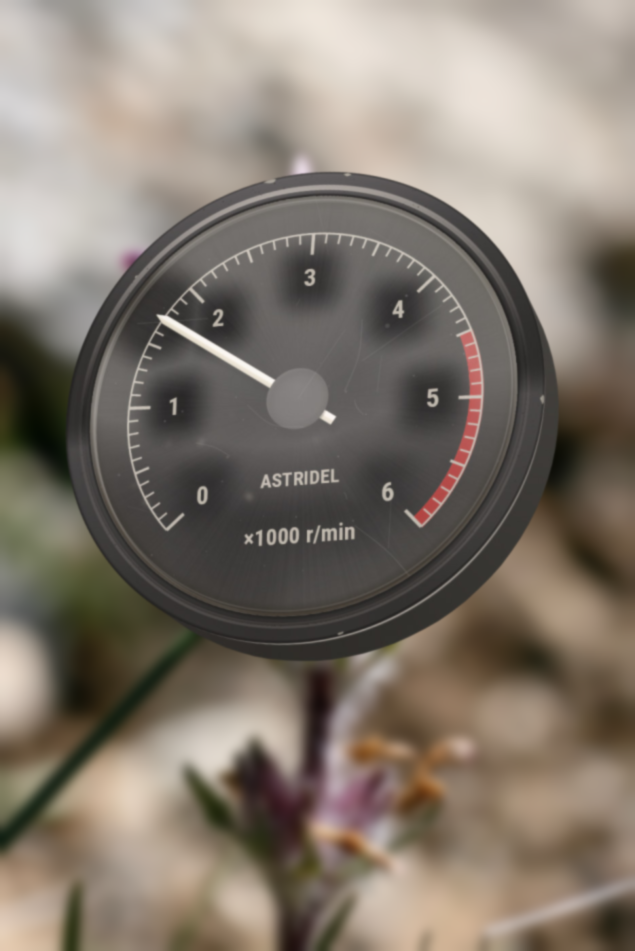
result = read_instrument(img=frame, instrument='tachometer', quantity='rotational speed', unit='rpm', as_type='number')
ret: 1700 rpm
